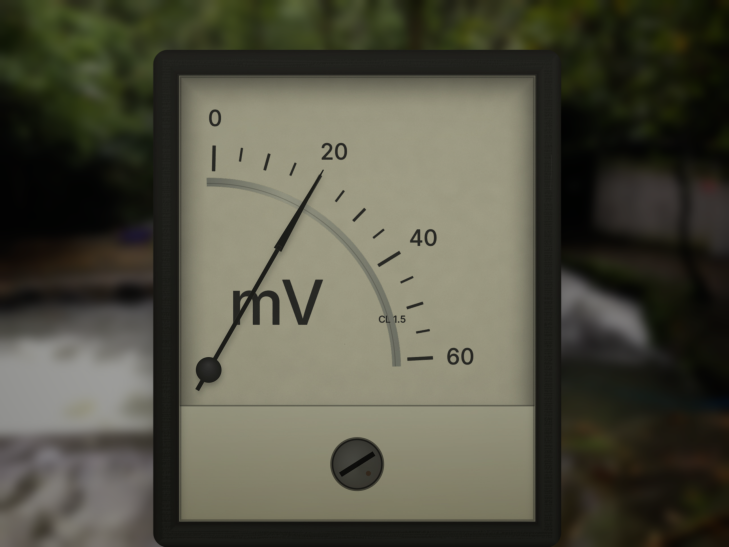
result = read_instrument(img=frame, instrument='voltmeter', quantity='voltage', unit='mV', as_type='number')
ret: 20 mV
